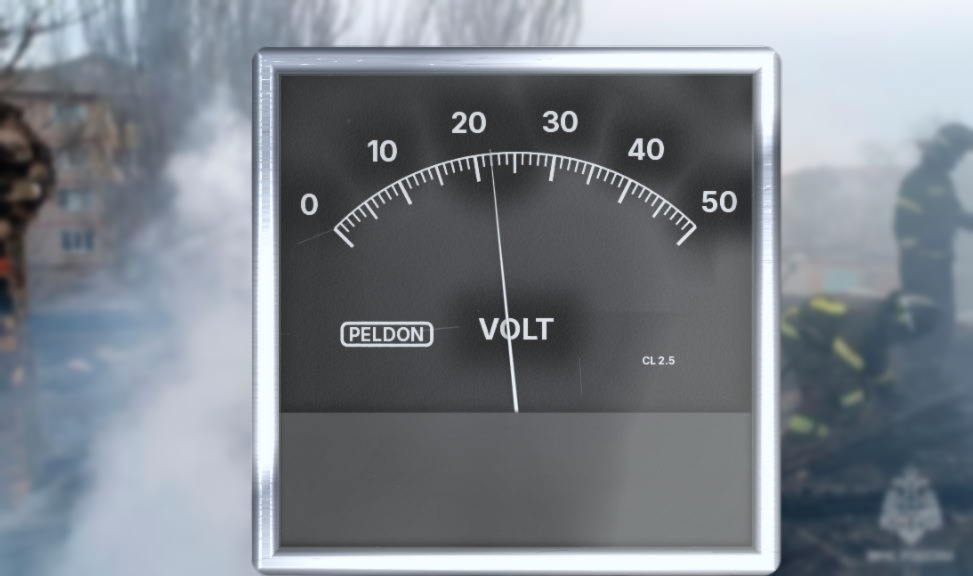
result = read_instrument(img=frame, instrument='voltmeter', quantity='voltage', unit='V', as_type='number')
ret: 22 V
